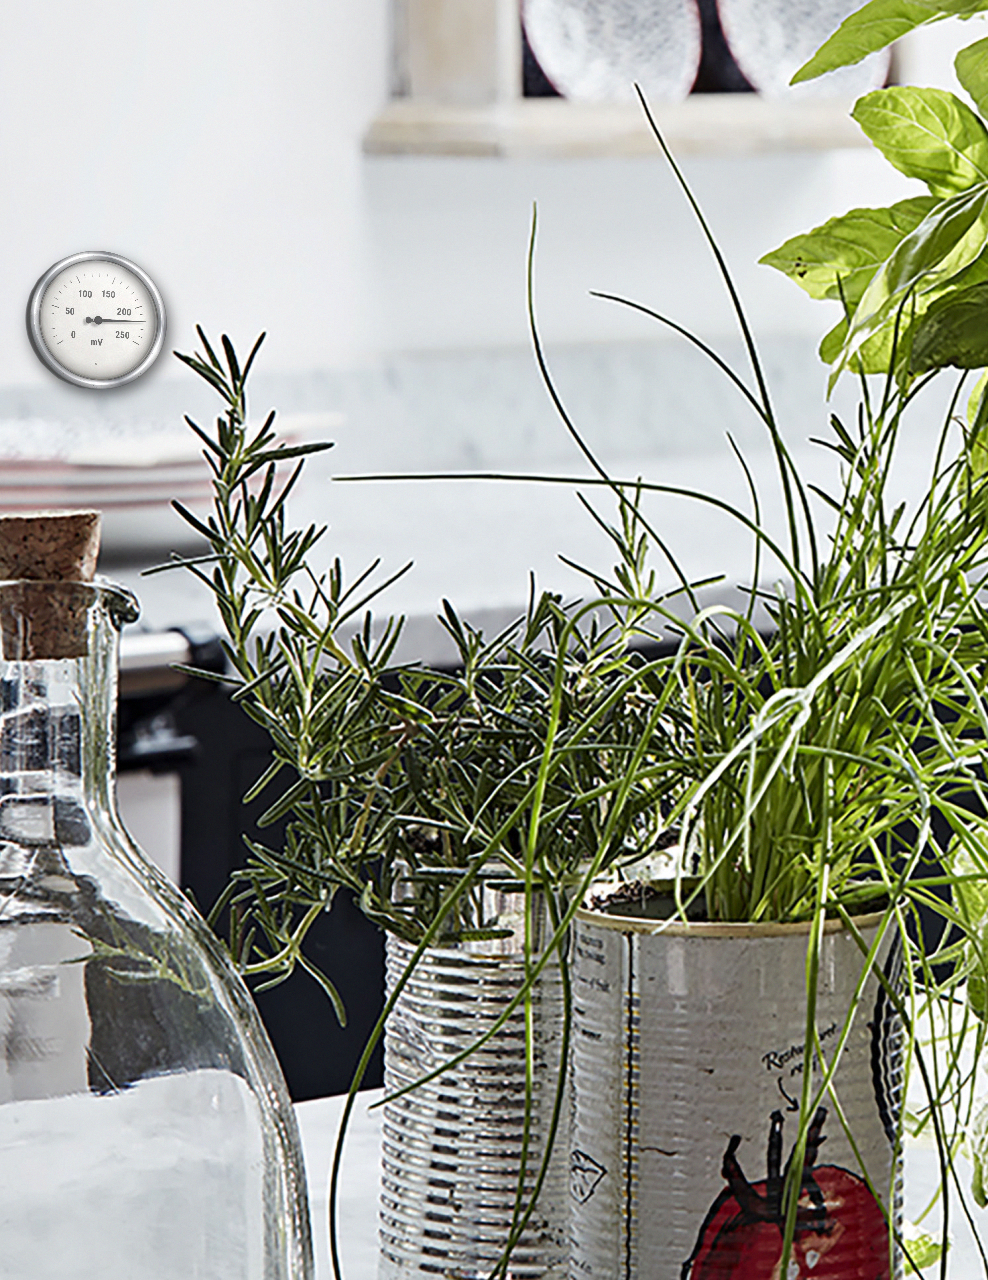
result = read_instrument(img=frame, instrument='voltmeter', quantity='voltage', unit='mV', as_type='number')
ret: 220 mV
